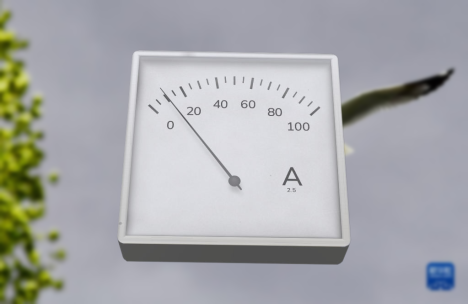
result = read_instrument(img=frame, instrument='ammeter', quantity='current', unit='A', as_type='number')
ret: 10 A
